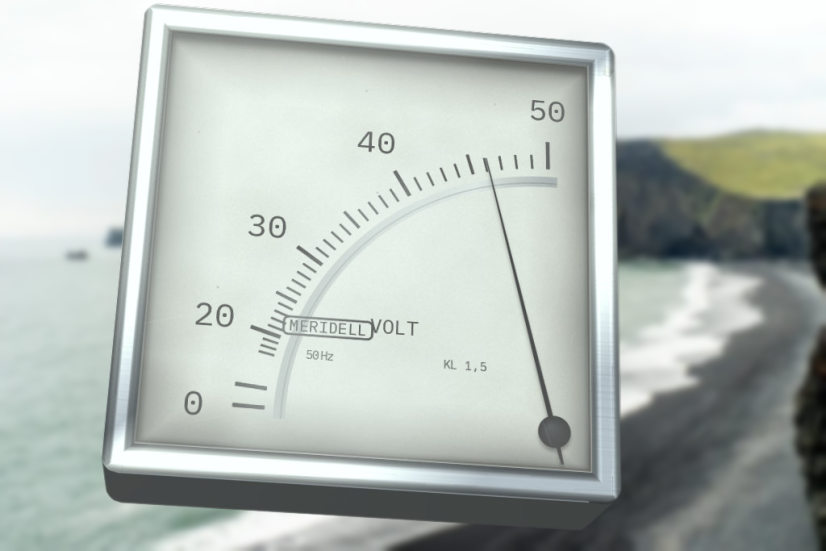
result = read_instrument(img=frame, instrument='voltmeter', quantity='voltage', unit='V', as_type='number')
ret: 46 V
